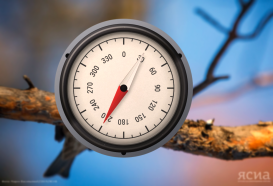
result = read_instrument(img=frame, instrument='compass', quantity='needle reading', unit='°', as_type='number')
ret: 210 °
